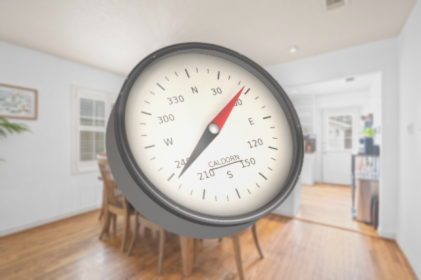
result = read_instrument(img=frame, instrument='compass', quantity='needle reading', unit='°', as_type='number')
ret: 55 °
